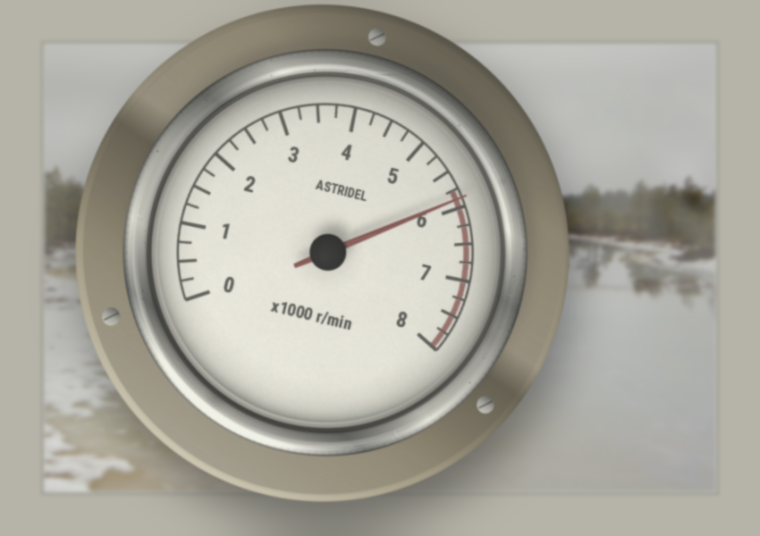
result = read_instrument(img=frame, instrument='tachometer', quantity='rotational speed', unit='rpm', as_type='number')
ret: 5875 rpm
